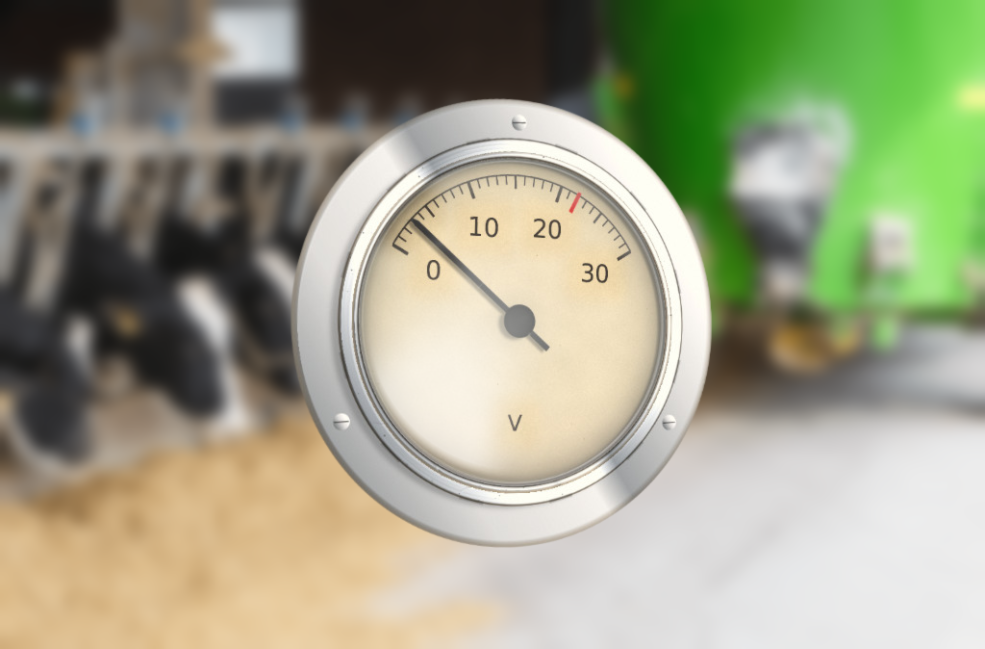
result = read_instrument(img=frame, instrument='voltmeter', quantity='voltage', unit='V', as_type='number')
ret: 3 V
